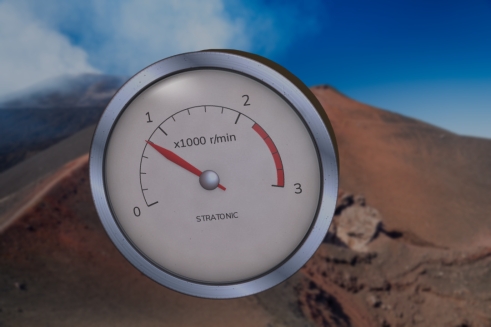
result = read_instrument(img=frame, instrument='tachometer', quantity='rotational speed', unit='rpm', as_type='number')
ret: 800 rpm
